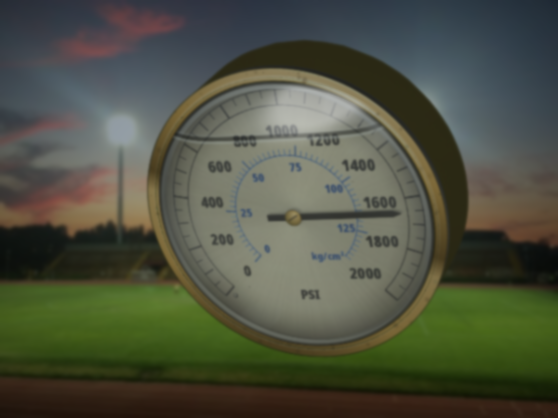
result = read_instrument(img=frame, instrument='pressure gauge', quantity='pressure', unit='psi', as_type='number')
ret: 1650 psi
